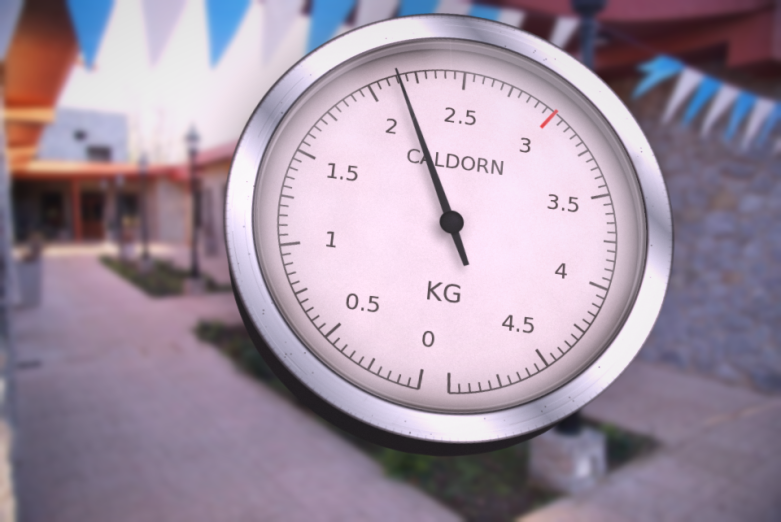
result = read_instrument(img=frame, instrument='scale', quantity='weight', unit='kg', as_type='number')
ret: 2.15 kg
